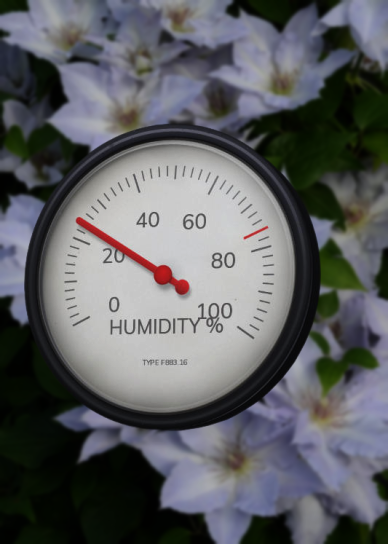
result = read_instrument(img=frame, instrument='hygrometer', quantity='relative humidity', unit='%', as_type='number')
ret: 24 %
